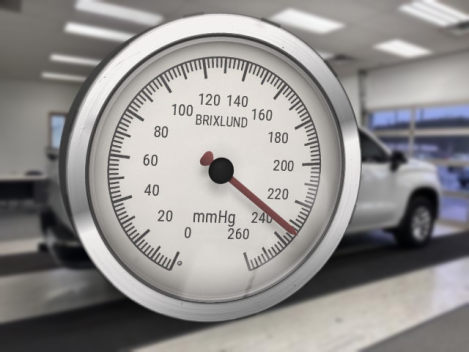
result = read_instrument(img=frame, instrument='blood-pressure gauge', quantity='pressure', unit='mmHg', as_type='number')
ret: 234 mmHg
